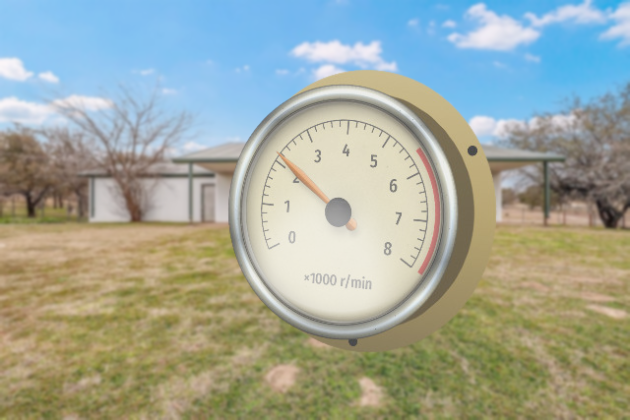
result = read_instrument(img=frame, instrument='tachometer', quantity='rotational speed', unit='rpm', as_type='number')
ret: 2200 rpm
